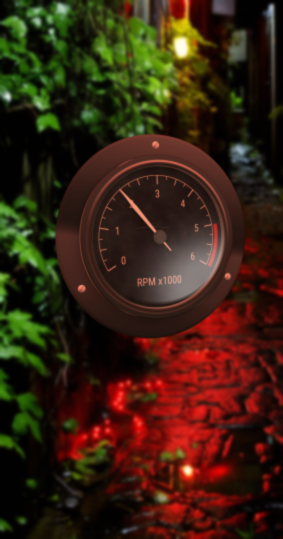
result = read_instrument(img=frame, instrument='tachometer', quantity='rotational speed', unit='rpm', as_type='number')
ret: 2000 rpm
